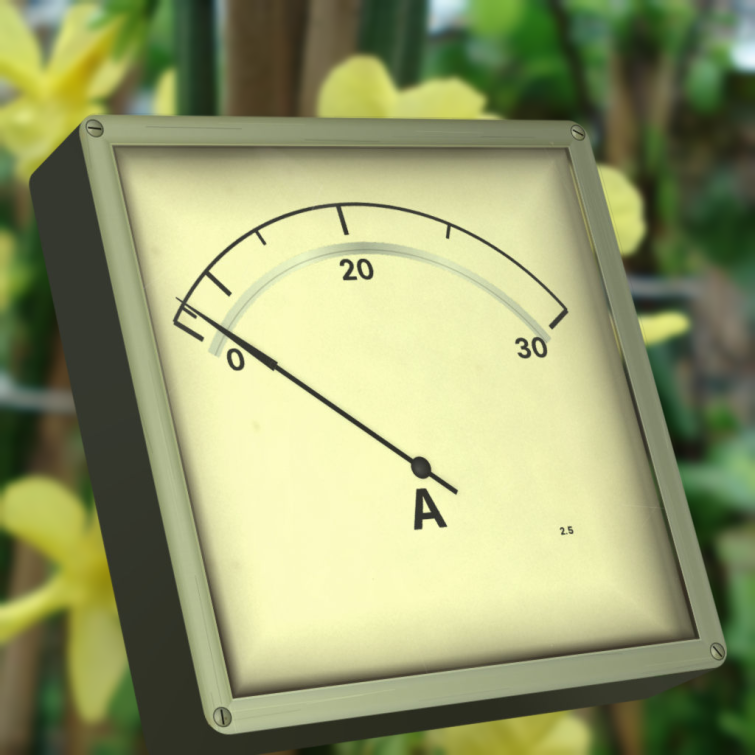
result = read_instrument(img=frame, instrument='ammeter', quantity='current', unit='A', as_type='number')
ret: 5 A
